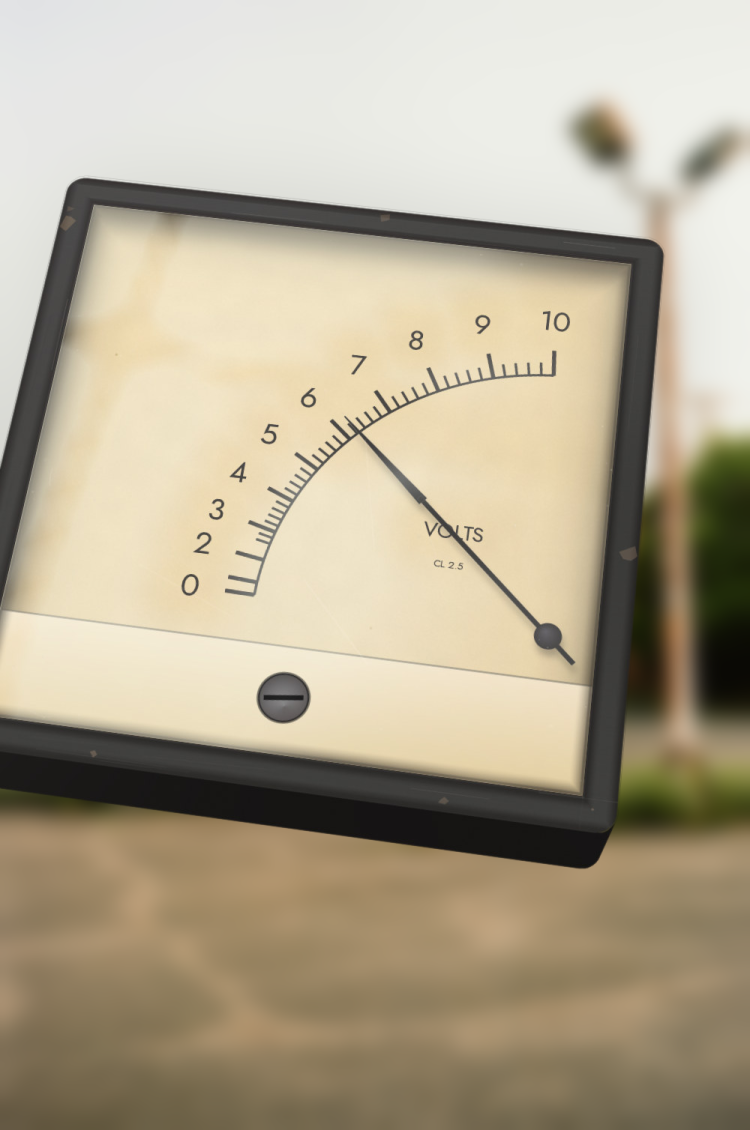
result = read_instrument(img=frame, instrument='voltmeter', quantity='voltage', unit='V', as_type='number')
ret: 6.2 V
